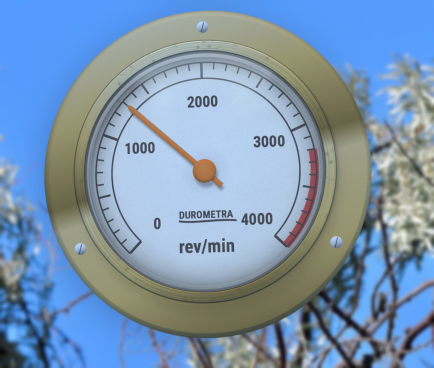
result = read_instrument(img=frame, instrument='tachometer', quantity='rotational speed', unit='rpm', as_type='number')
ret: 1300 rpm
